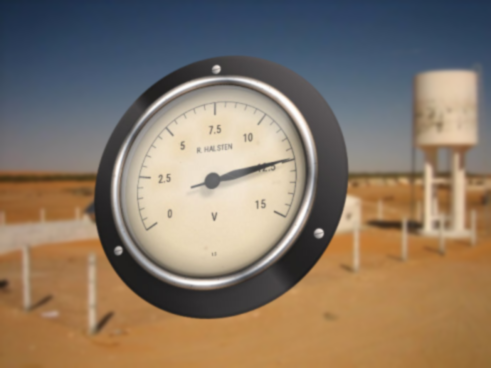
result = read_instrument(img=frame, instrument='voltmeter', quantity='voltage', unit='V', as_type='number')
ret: 12.5 V
